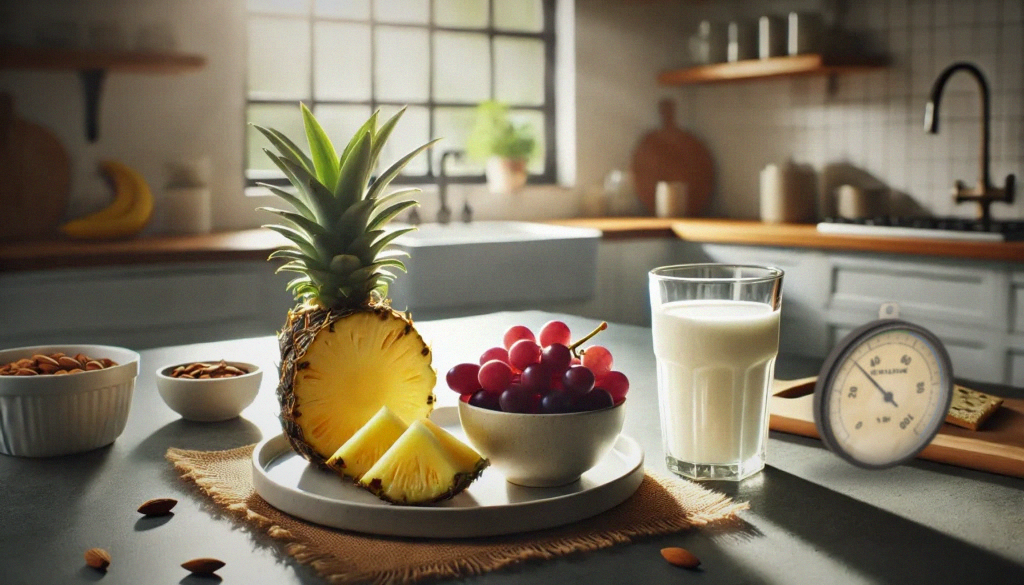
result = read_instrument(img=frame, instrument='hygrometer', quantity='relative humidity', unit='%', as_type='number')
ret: 32 %
